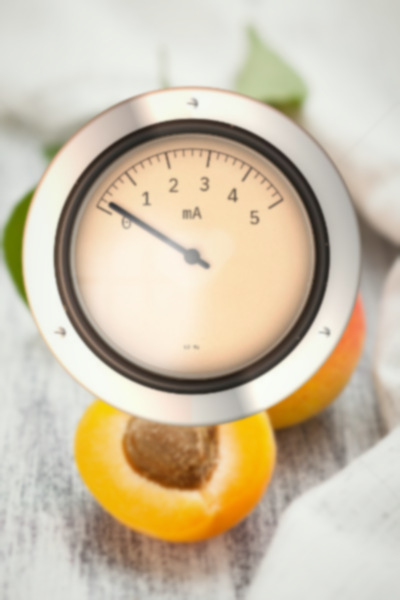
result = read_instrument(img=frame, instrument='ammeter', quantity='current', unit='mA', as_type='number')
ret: 0.2 mA
